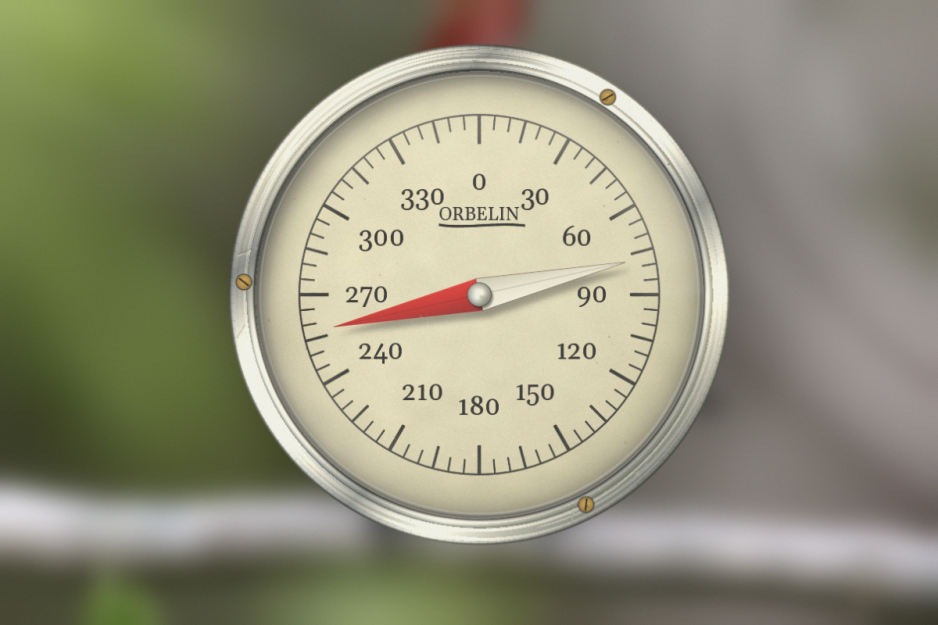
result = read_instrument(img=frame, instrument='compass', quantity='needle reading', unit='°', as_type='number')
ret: 257.5 °
